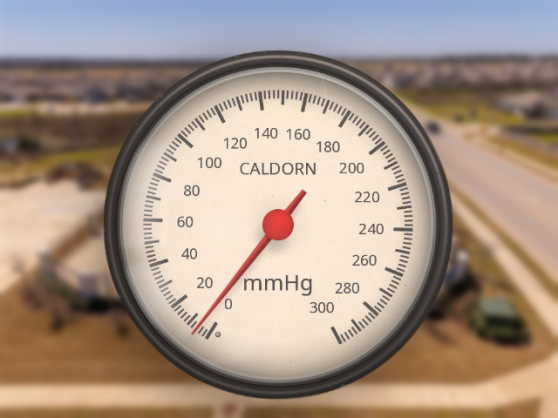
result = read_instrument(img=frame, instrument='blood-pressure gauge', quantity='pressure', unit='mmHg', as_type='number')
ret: 6 mmHg
